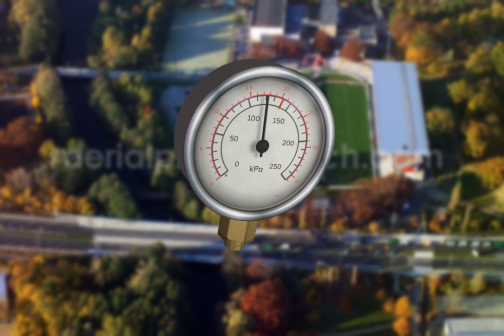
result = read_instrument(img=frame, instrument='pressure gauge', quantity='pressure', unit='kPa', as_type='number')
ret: 120 kPa
